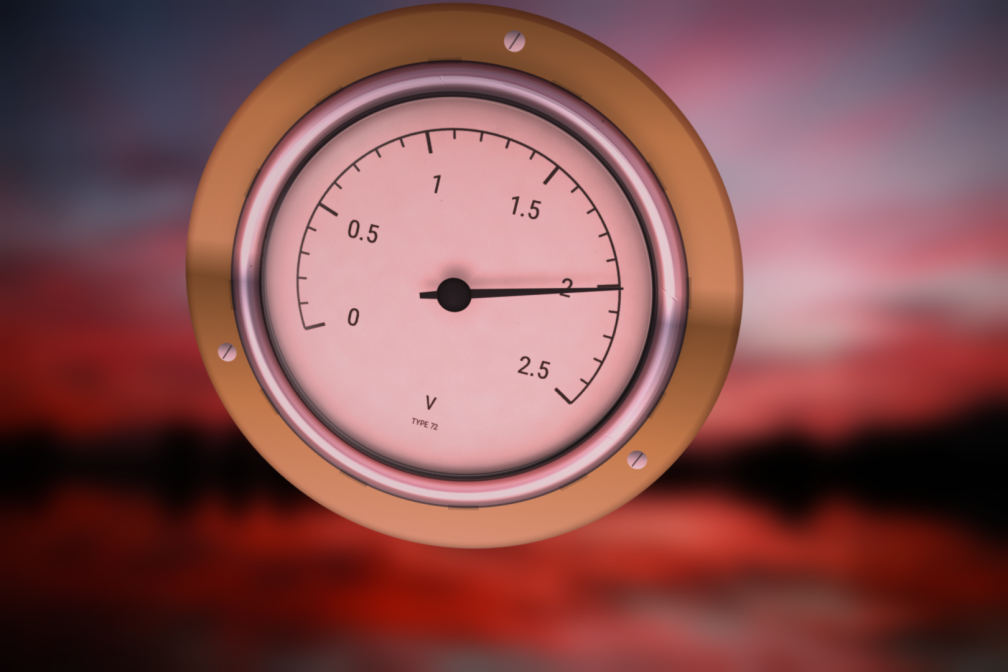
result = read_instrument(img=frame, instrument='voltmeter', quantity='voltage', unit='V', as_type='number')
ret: 2 V
